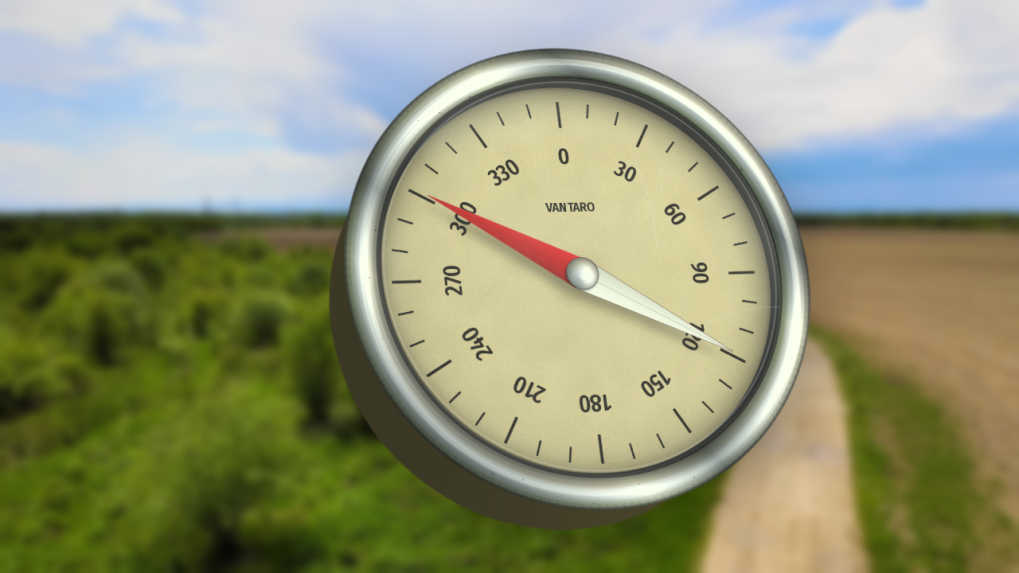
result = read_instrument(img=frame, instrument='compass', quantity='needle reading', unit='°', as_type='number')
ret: 300 °
